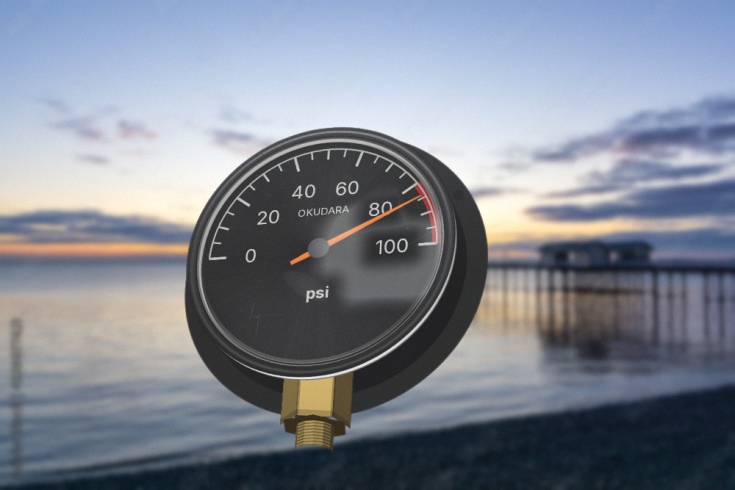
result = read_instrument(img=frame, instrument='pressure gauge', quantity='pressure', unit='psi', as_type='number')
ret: 85 psi
